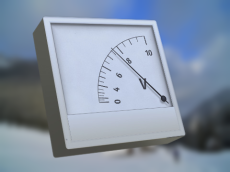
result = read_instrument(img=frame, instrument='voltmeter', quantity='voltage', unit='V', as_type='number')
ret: 7.5 V
